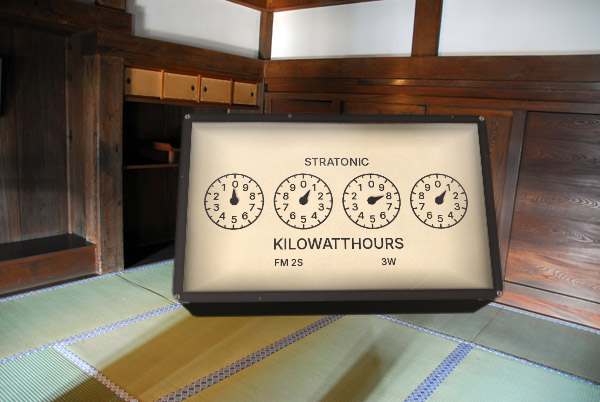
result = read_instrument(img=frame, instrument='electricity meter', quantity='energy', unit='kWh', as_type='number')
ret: 81 kWh
